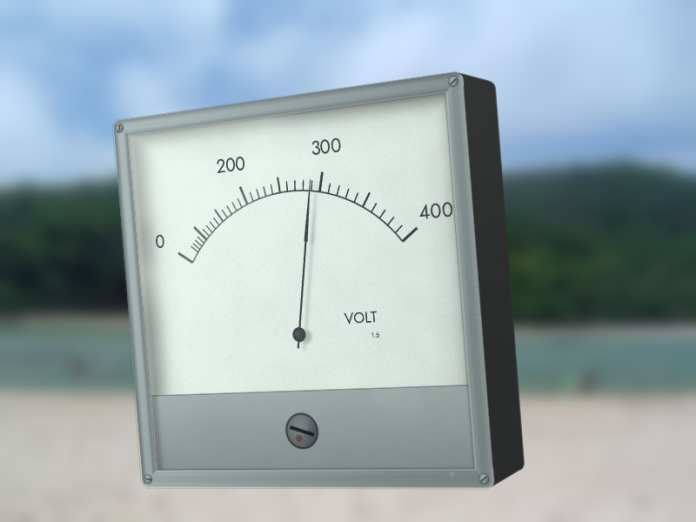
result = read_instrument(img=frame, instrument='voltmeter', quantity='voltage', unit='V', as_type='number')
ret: 290 V
